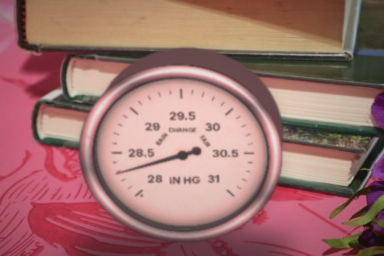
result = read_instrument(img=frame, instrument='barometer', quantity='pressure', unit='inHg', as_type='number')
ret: 28.3 inHg
